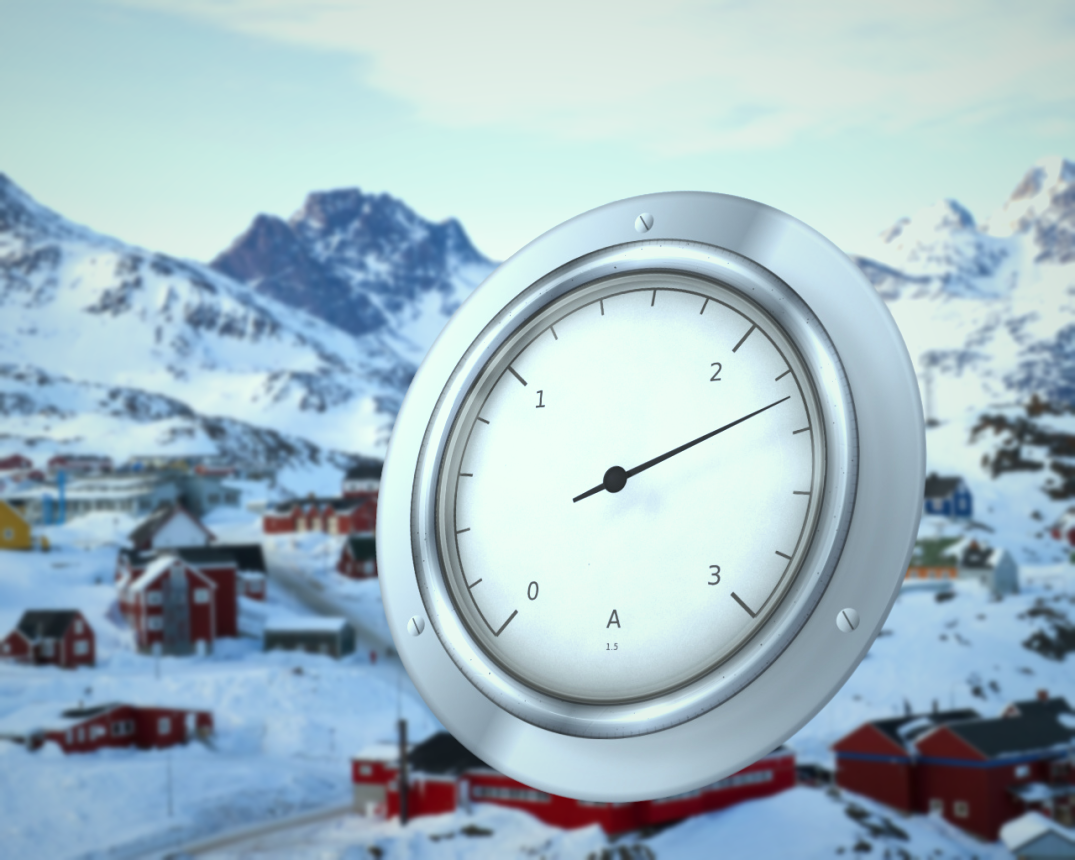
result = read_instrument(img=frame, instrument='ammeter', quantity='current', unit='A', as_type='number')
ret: 2.3 A
